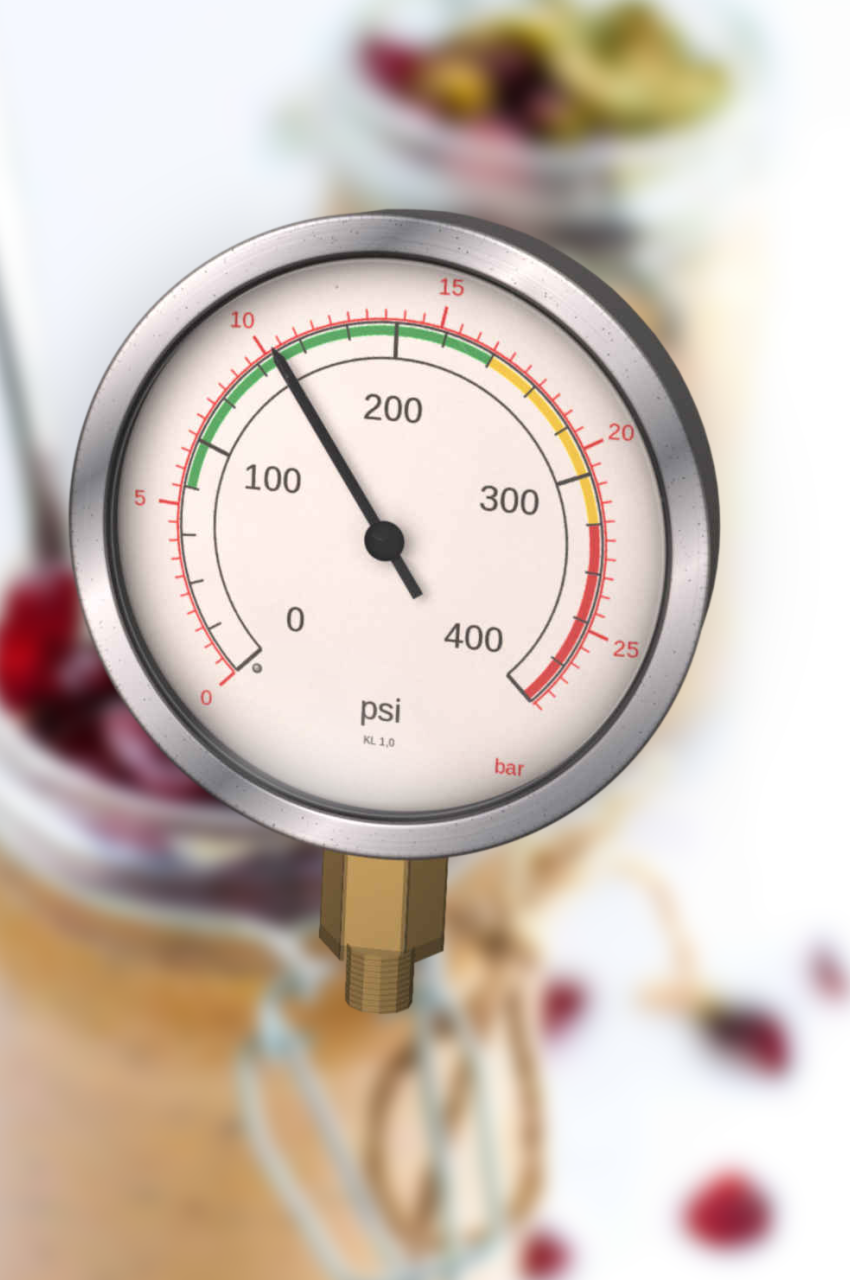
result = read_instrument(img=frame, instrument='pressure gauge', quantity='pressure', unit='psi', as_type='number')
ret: 150 psi
